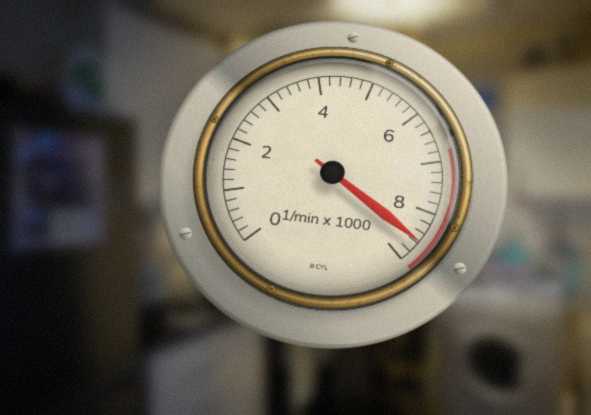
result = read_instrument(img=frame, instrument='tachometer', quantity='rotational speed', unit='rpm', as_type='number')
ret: 8600 rpm
